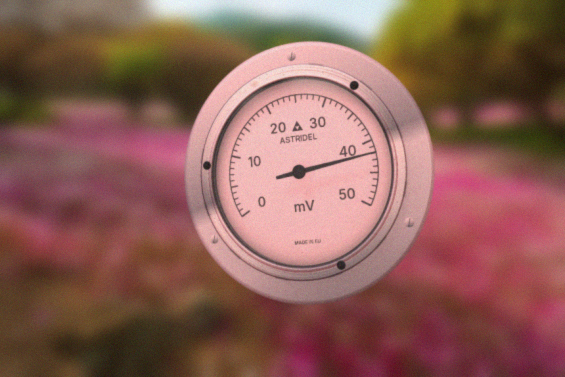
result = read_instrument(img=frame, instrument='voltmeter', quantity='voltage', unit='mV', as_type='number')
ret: 42 mV
